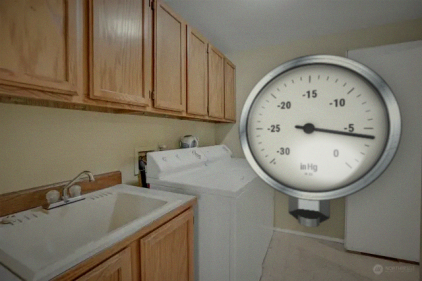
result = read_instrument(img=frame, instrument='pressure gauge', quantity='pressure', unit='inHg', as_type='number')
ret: -4 inHg
